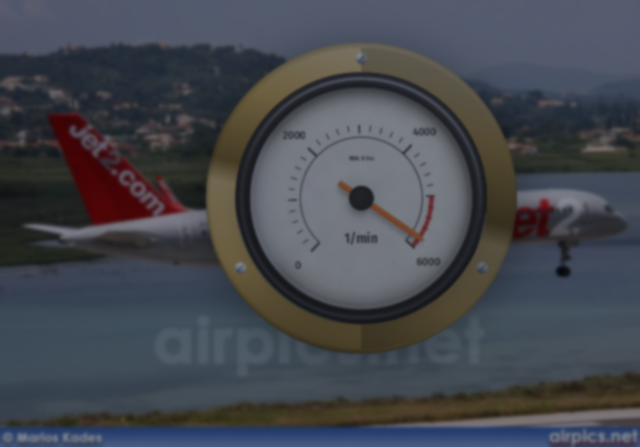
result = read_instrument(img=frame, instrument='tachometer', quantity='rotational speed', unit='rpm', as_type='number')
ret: 5800 rpm
